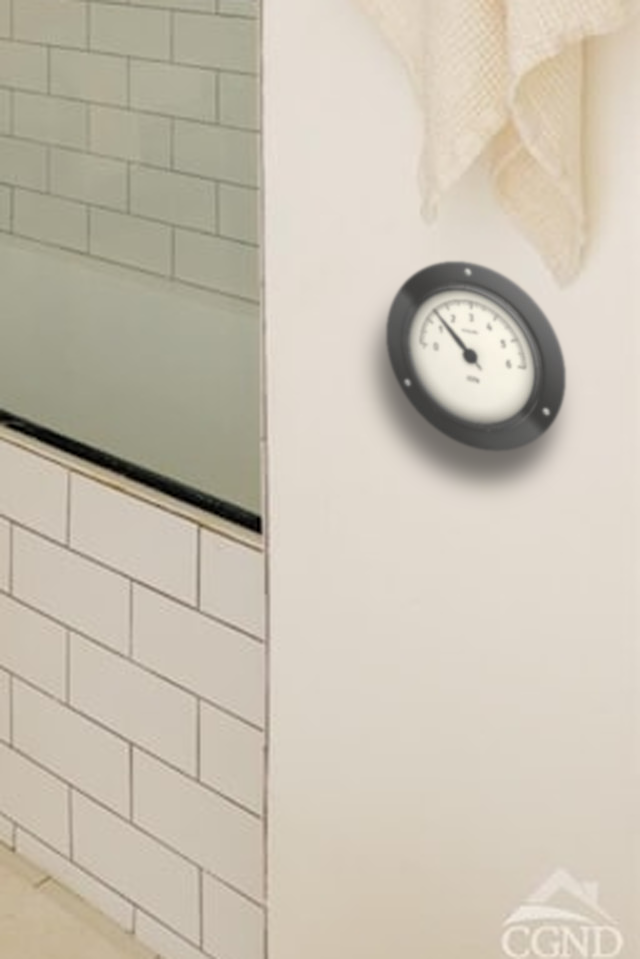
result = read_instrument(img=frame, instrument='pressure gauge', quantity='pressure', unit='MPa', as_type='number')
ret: 1.5 MPa
